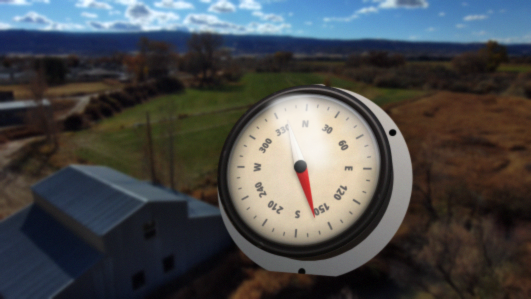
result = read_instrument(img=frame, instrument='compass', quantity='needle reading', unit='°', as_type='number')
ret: 160 °
